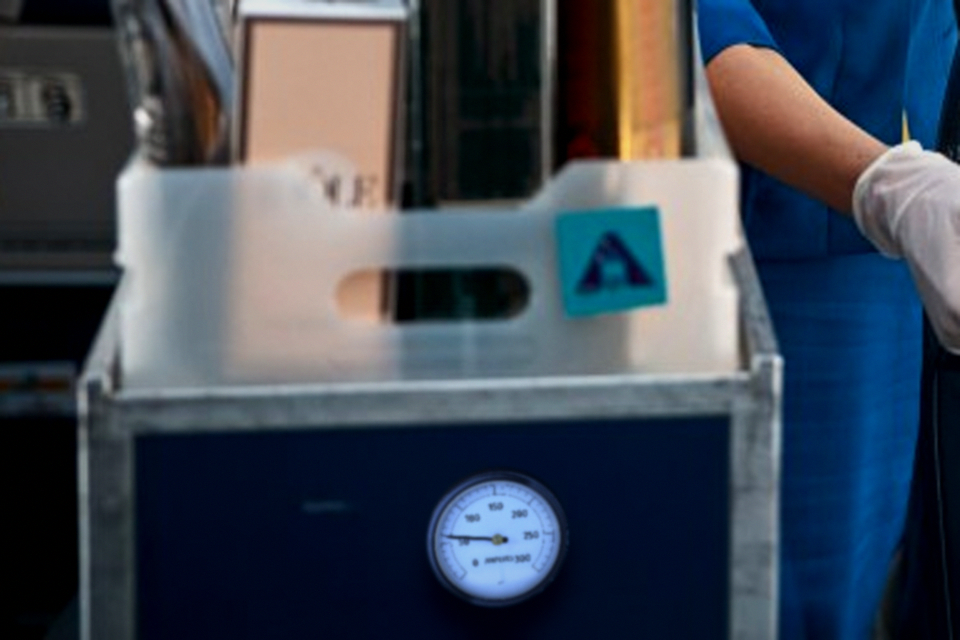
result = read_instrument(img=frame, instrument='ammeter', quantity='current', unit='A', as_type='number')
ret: 60 A
